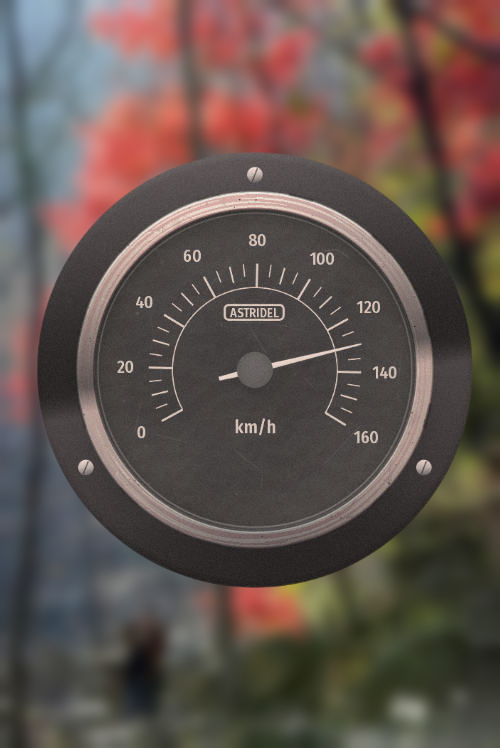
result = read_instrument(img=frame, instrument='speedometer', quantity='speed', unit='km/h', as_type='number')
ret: 130 km/h
